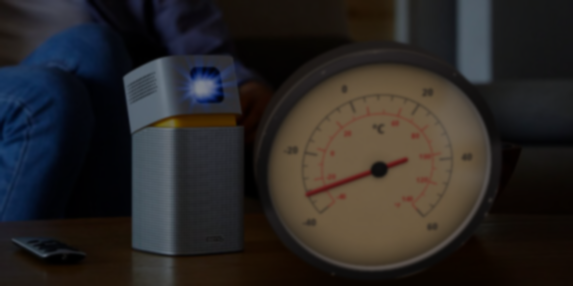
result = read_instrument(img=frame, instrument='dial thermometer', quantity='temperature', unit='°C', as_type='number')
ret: -32 °C
